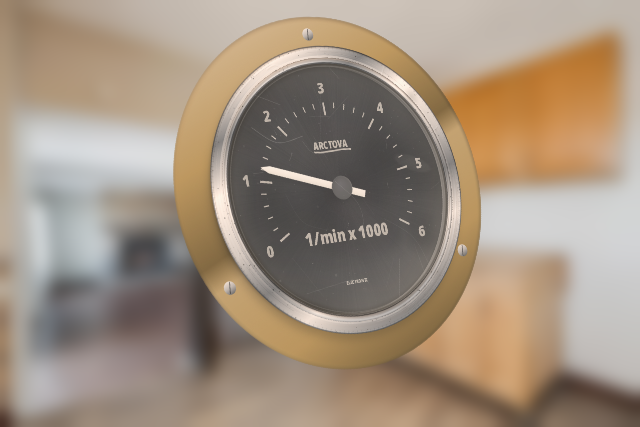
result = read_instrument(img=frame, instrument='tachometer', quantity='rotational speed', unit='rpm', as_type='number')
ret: 1200 rpm
